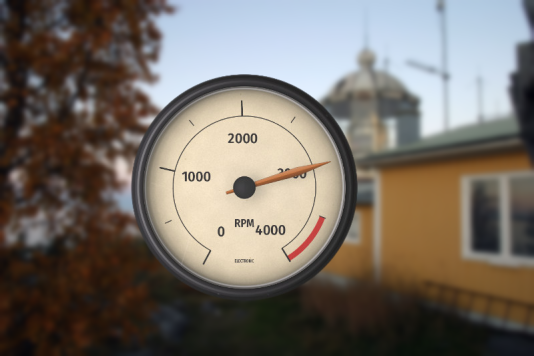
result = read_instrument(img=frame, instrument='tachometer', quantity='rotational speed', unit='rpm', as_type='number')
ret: 3000 rpm
